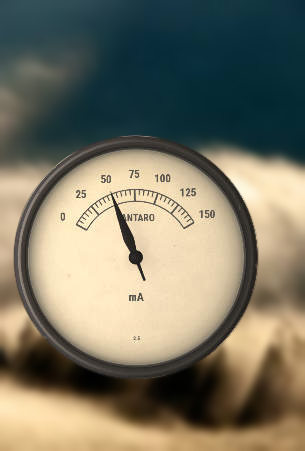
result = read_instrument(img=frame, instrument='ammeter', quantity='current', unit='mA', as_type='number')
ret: 50 mA
